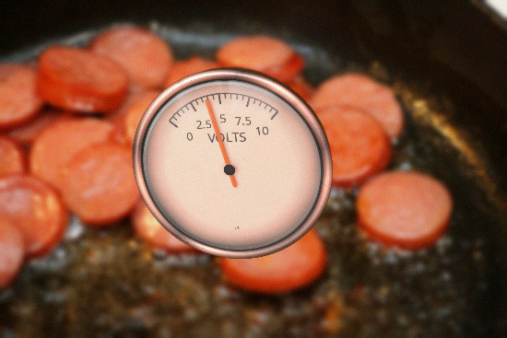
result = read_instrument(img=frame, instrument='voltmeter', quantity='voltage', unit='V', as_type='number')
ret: 4 V
